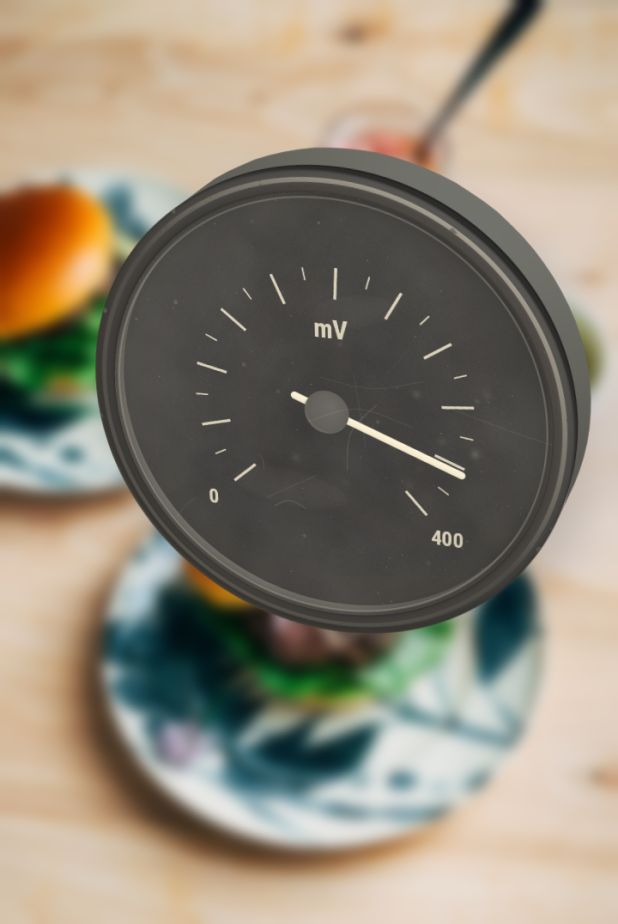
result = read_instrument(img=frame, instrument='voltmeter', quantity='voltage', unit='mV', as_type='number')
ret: 360 mV
